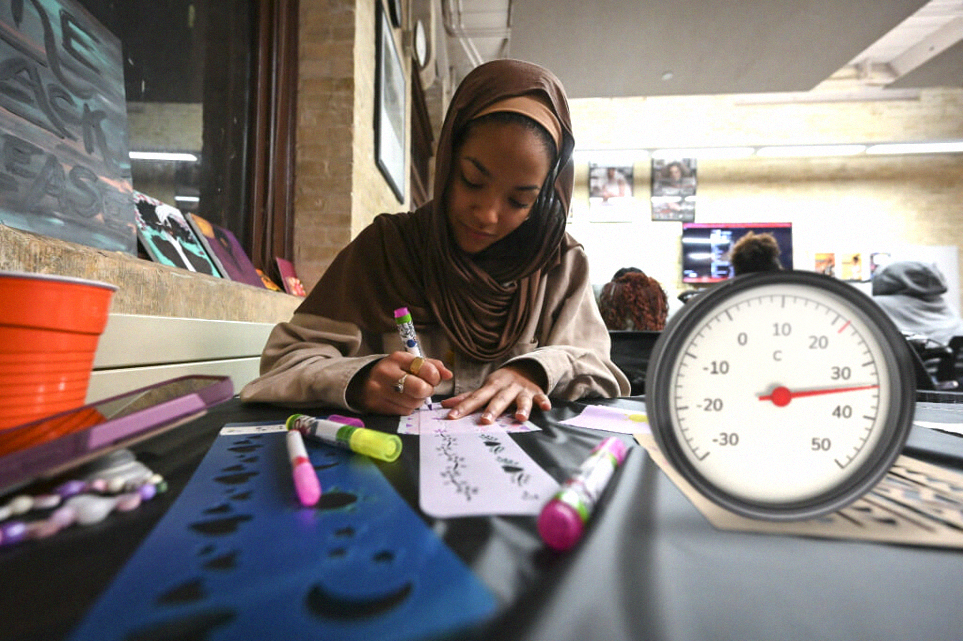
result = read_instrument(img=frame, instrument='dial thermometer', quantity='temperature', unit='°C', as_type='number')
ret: 34 °C
